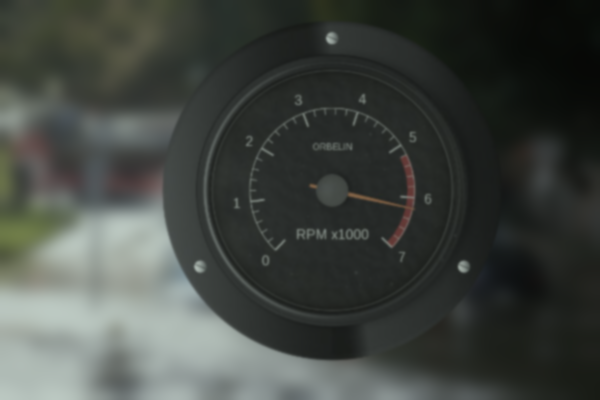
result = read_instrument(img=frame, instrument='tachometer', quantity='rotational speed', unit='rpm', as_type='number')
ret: 6200 rpm
